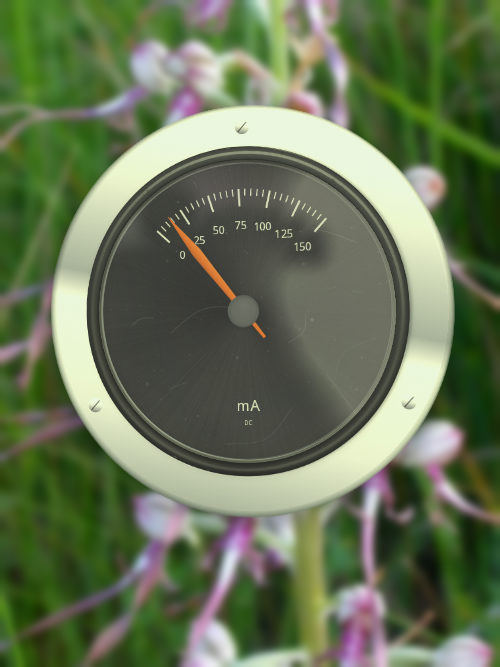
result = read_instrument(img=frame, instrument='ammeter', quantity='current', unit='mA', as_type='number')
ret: 15 mA
